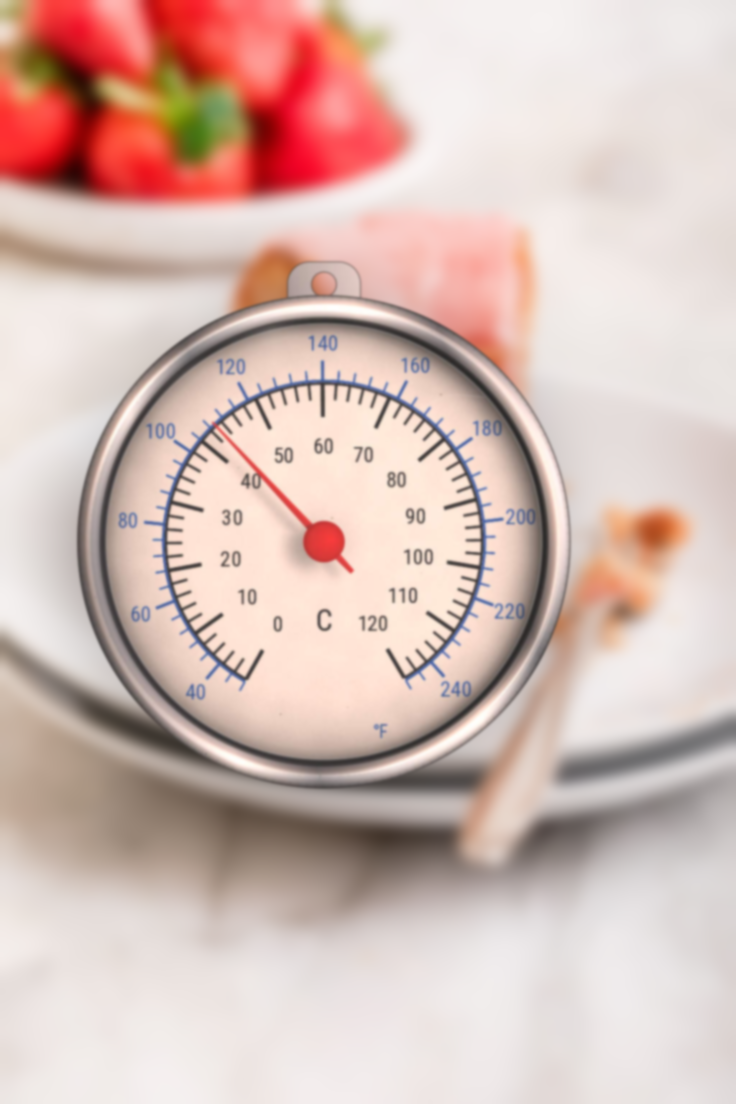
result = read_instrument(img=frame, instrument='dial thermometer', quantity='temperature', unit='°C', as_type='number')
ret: 43 °C
